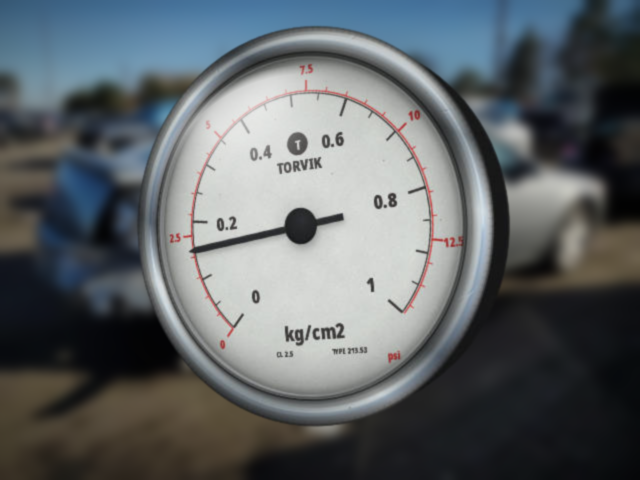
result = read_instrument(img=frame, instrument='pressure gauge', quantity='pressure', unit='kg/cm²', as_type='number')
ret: 0.15 kg/cm²
